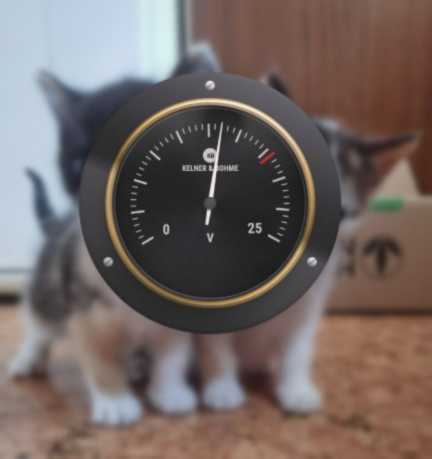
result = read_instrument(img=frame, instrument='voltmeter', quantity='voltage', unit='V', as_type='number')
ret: 13.5 V
